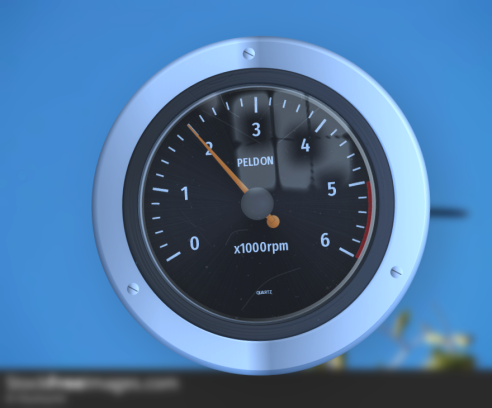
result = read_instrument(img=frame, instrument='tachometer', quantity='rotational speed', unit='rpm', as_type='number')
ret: 2000 rpm
